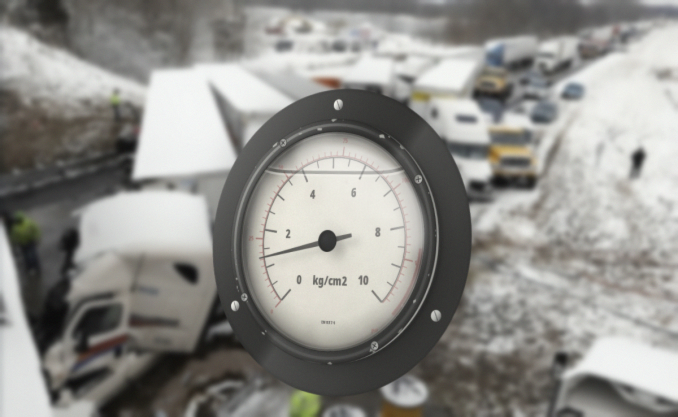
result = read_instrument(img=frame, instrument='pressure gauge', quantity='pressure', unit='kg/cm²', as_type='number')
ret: 1.25 kg/cm²
